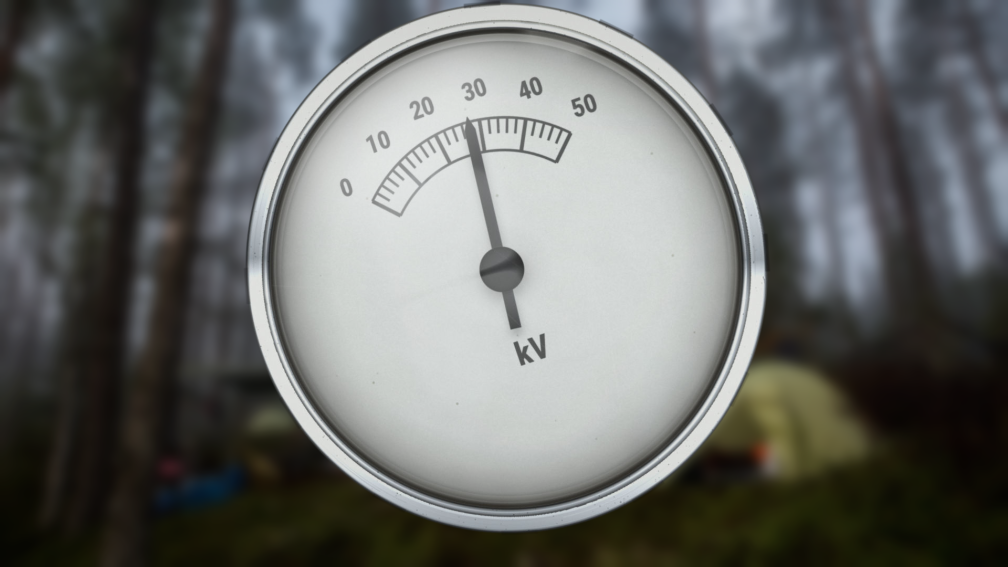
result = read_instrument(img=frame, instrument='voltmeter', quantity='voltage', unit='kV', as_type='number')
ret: 28 kV
